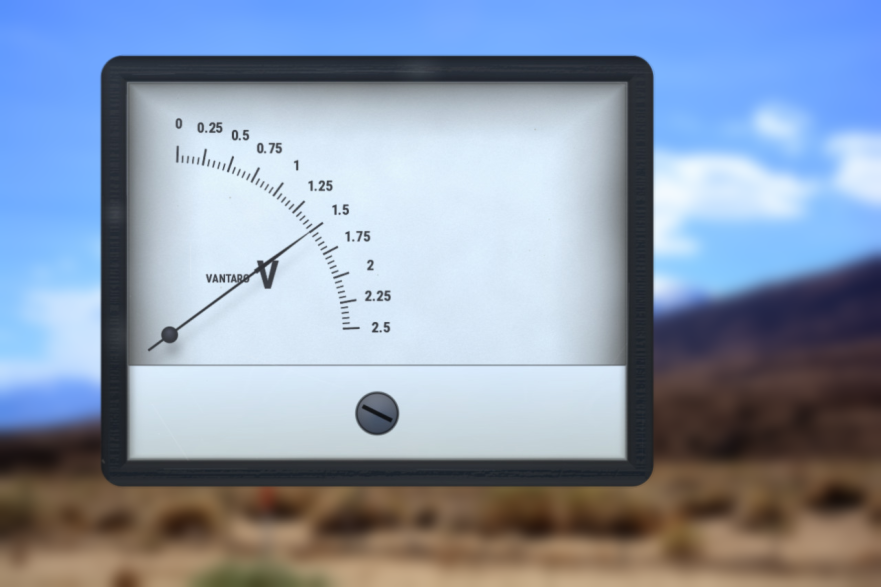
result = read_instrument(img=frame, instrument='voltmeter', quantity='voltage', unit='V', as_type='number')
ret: 1.5 V
